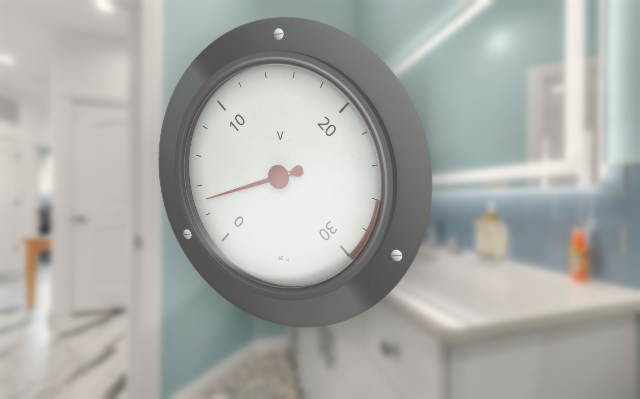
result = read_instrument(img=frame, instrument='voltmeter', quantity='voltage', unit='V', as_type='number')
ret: 3 V
